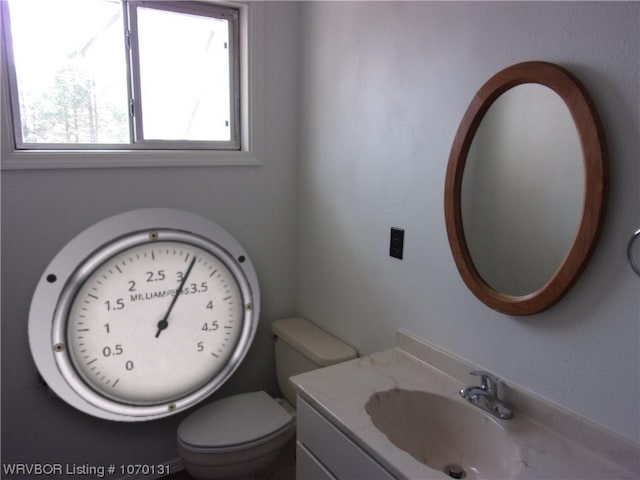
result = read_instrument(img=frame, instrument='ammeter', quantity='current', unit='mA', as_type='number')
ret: 3.1 mA
